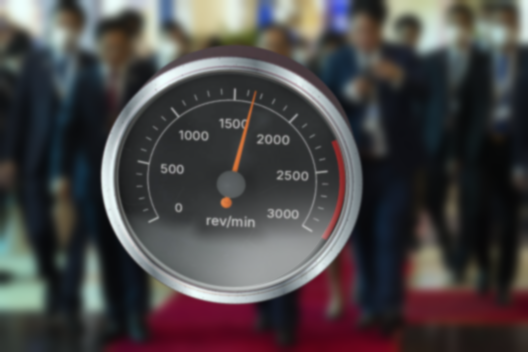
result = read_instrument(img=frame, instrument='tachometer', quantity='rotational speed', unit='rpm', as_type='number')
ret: 1650 rpm
